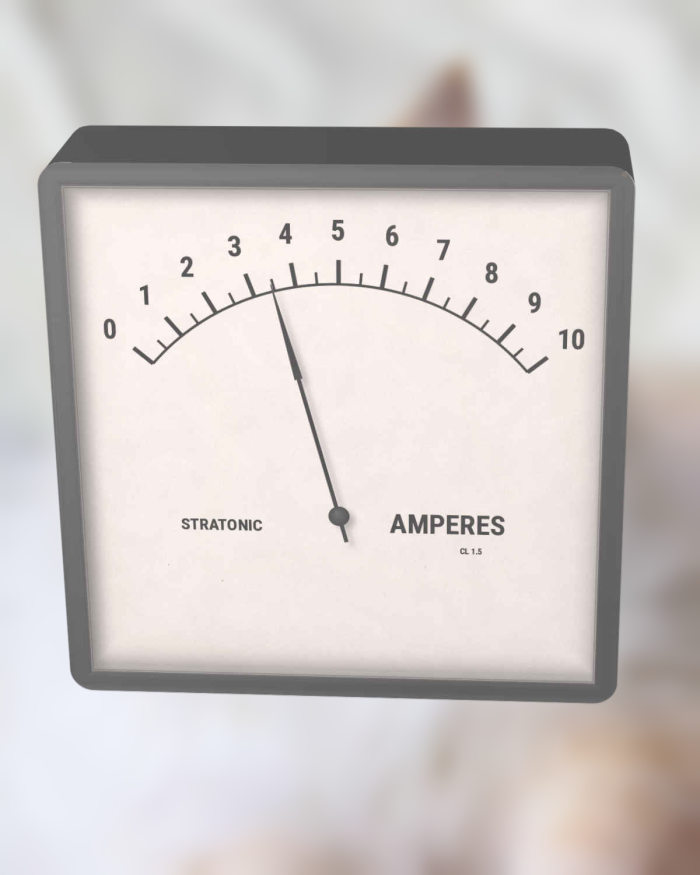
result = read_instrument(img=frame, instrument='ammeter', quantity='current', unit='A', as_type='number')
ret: 3.5 A
